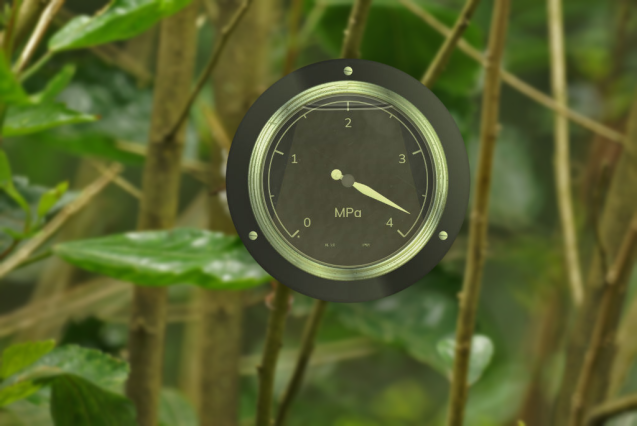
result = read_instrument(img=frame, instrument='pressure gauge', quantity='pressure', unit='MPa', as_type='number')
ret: 3.75 MPa
